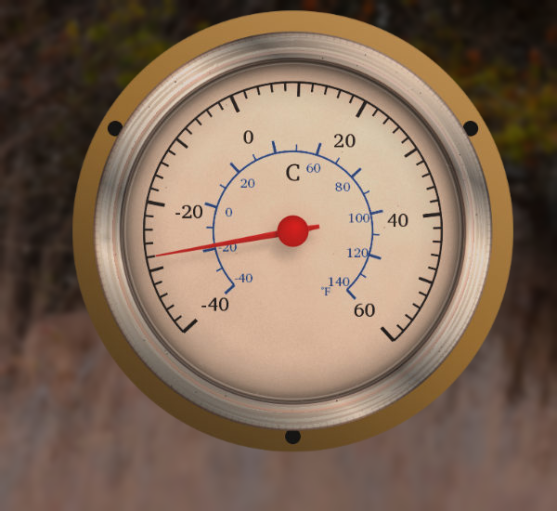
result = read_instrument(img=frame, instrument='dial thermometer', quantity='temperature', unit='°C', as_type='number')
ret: -28 °C
